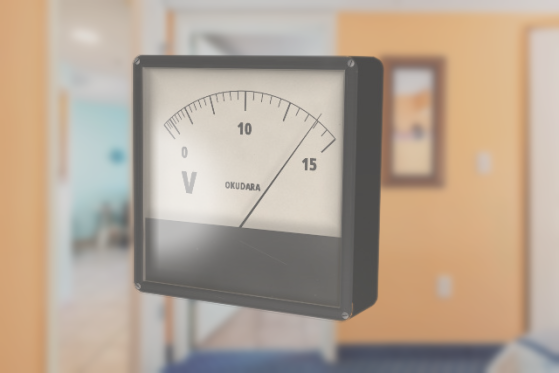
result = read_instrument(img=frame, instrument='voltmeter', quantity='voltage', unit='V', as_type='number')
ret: 14 V
